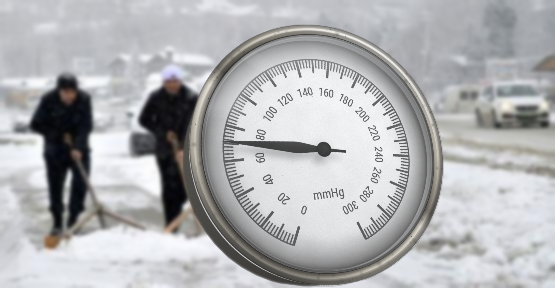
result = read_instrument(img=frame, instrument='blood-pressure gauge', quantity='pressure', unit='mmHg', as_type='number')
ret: 70 mmHg
